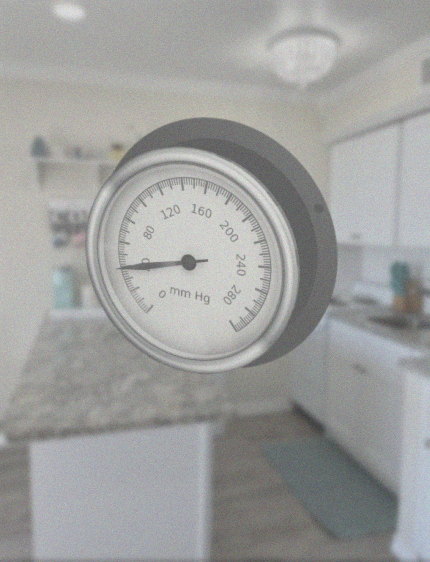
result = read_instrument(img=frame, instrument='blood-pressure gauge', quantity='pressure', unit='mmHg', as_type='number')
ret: 40 mmHg
